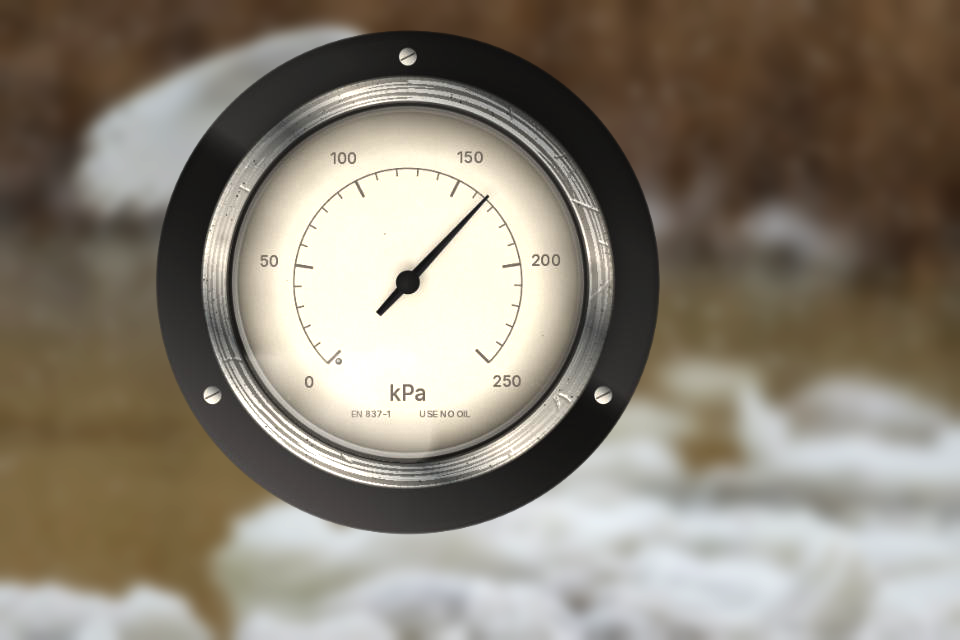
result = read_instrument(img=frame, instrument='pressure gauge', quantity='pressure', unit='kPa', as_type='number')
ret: 165 kPa
